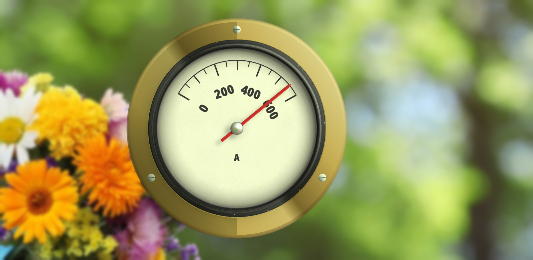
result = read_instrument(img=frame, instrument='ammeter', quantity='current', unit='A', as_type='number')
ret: 550 A
